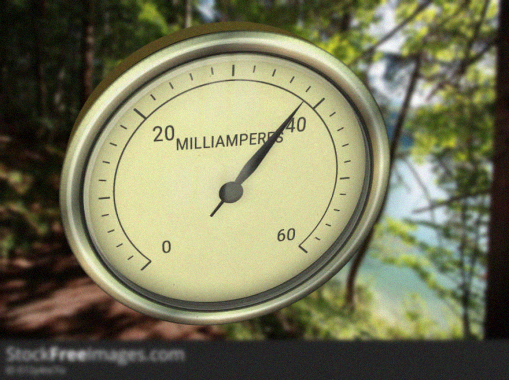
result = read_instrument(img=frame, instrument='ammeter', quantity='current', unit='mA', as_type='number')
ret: 38 mA
